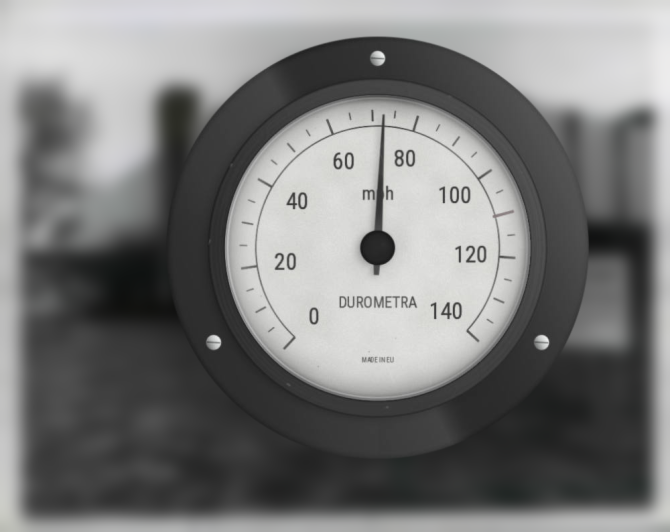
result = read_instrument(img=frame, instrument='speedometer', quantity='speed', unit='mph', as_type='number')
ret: 72.5 mph
